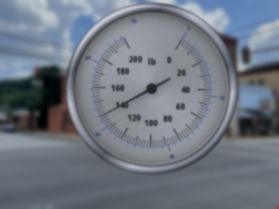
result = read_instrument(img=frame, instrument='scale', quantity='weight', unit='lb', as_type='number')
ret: 140 lb
